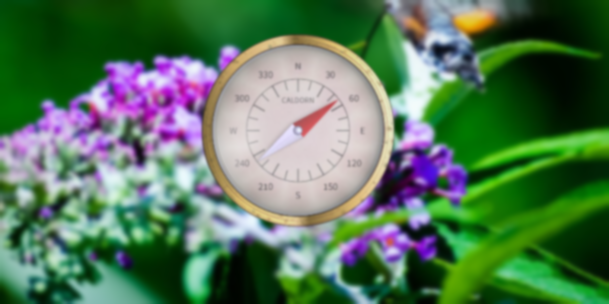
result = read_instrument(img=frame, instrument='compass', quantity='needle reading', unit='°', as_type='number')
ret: 52.5 °
